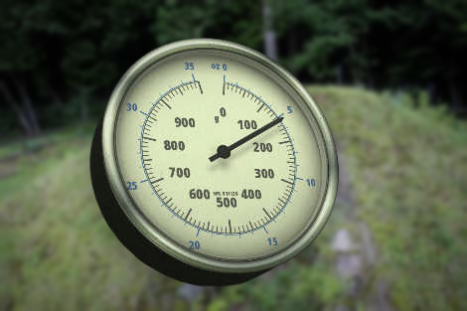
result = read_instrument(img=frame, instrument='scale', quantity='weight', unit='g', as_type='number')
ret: 150 g
